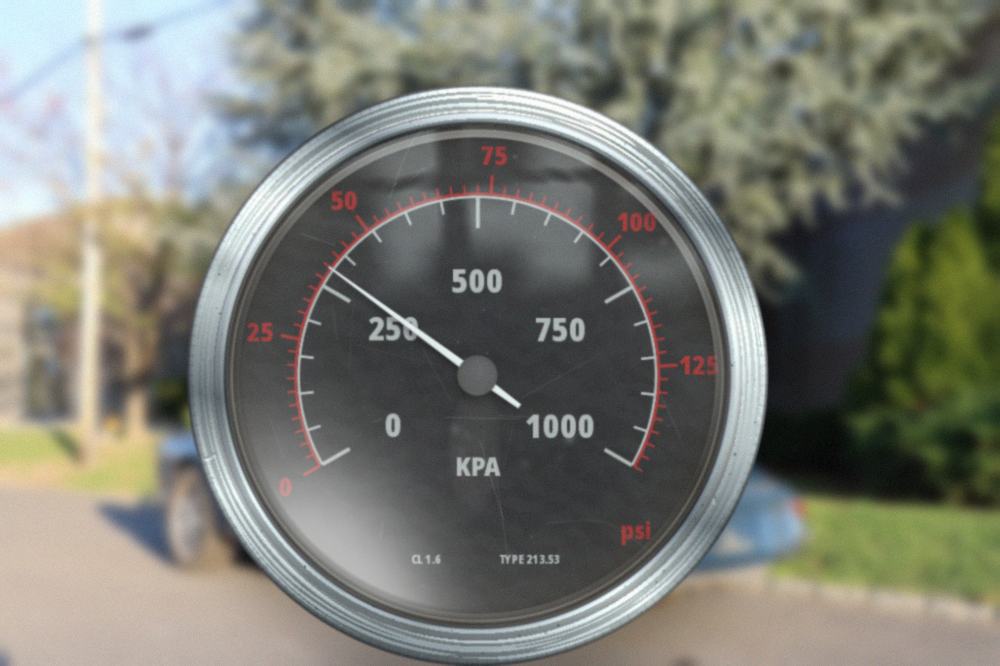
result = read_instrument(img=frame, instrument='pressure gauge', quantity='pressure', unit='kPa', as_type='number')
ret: 275 kPa
